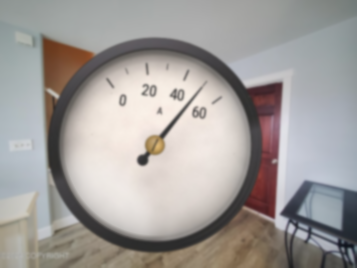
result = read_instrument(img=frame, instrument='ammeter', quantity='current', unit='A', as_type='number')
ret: 50 A
